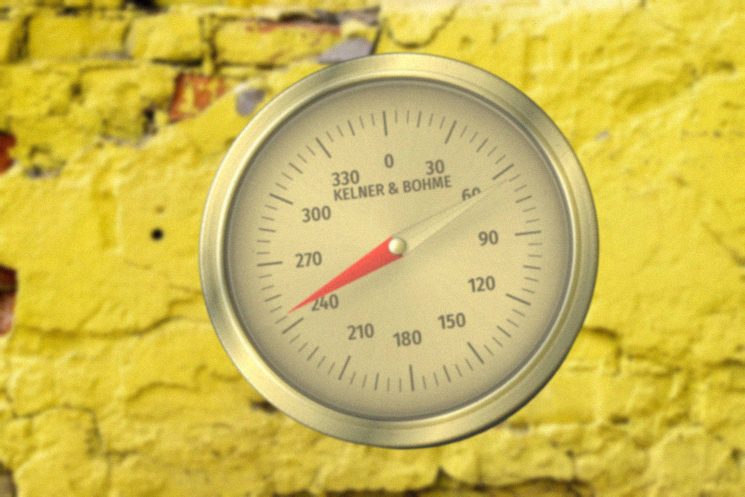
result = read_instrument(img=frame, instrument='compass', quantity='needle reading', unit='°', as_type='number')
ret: 245 °
